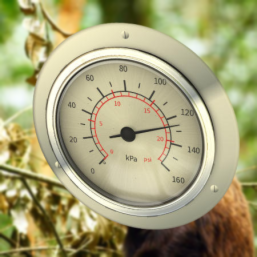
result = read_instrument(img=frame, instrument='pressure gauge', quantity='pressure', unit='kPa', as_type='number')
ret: 125 kPa
